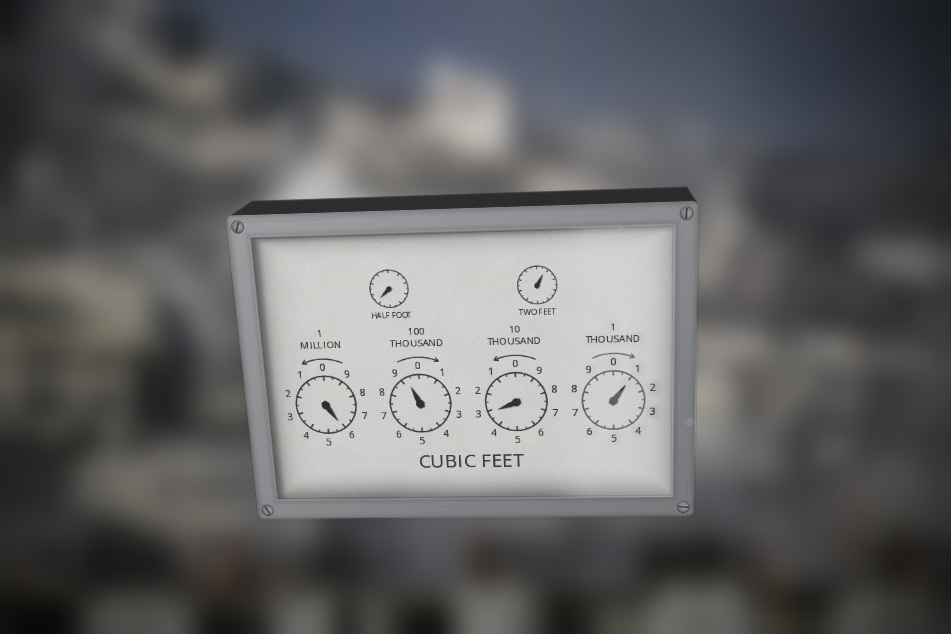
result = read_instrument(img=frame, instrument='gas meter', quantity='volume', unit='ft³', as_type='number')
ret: 593100 ft³
